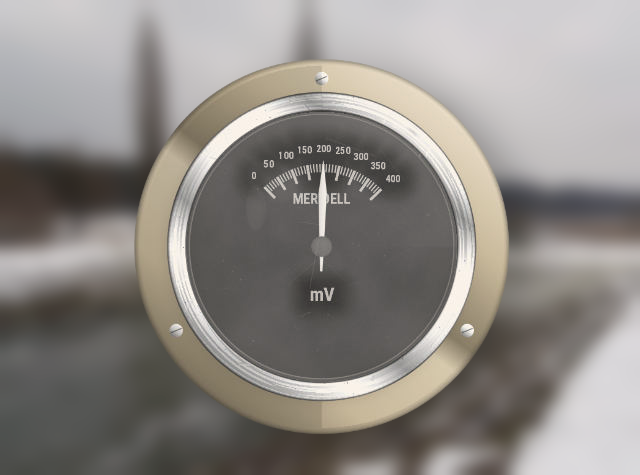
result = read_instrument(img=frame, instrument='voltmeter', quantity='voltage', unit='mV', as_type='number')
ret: 200 mV
